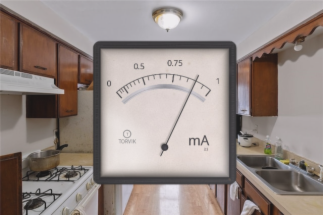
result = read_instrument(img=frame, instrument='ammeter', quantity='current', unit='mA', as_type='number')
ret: 0.9 mA
